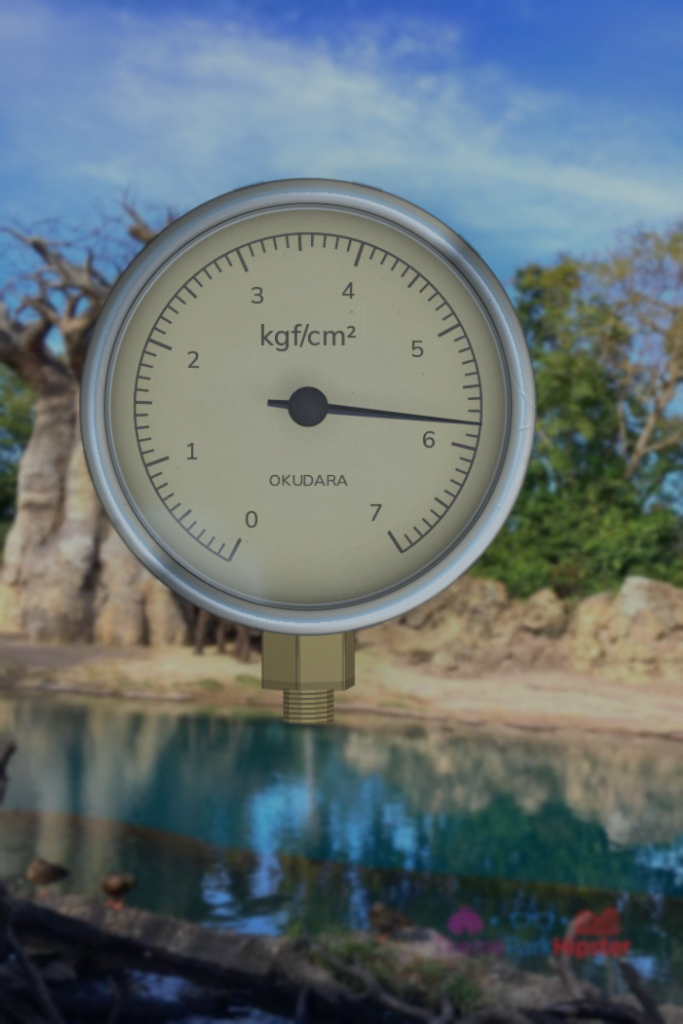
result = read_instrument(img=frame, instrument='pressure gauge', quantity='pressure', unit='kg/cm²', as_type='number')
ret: 5.8 kg/cm²
